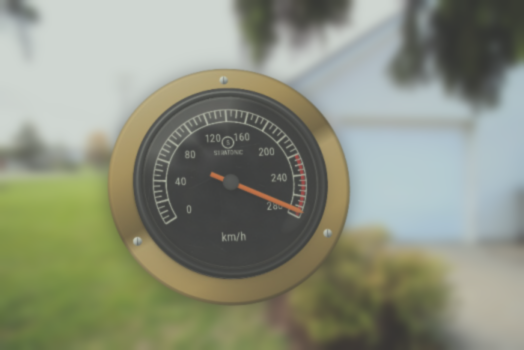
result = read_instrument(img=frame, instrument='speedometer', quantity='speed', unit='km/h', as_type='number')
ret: 275 km/h
